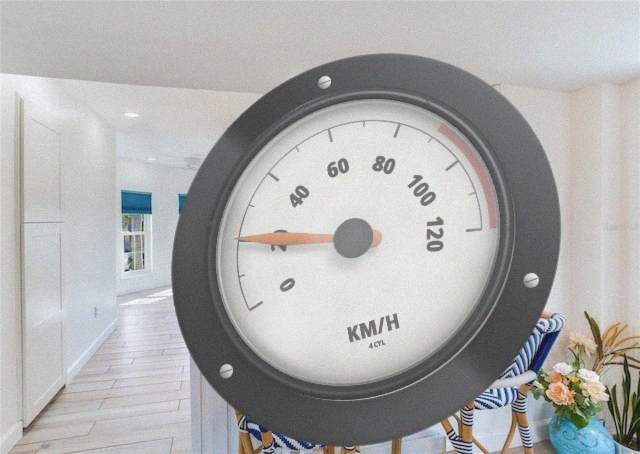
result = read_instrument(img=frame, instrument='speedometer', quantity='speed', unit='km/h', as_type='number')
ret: 20 km/h
